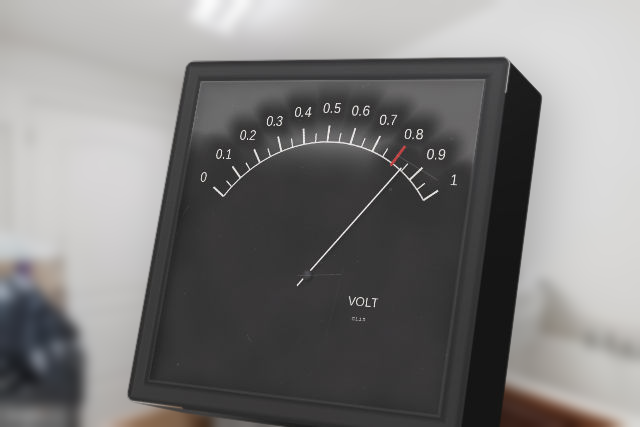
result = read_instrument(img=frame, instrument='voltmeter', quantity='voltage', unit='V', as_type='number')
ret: 0.85 V
